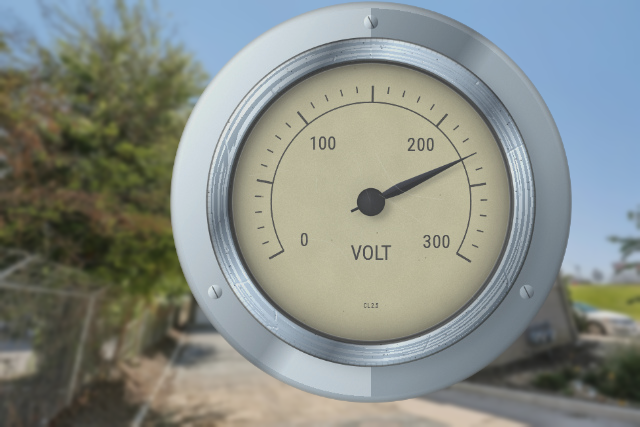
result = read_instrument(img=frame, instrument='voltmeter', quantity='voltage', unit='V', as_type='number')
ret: 230 V
